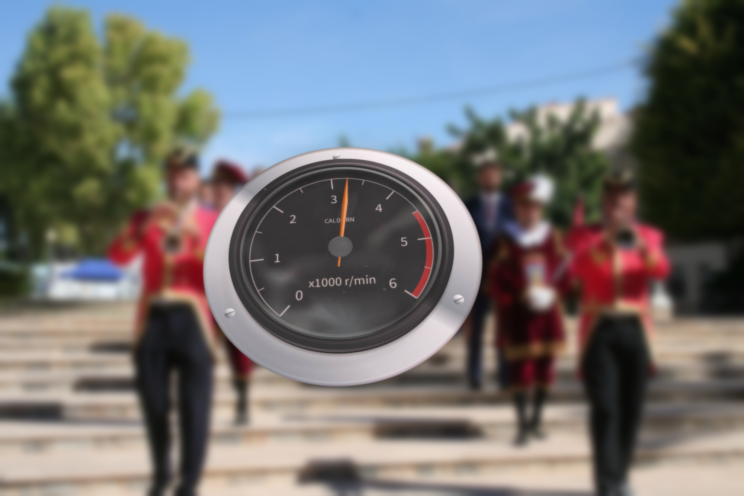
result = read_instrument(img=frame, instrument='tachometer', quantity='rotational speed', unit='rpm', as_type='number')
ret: 3250 rpm
